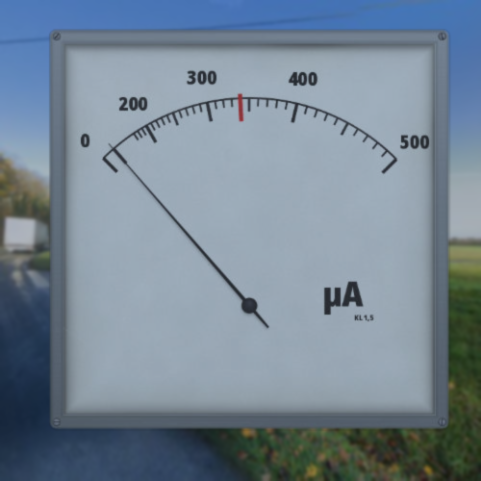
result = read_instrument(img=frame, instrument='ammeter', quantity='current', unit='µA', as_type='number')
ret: 100 µA
